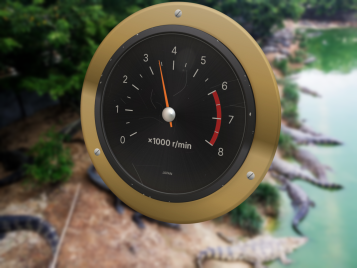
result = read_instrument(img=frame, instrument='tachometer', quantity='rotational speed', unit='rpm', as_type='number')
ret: 3500 rpm
